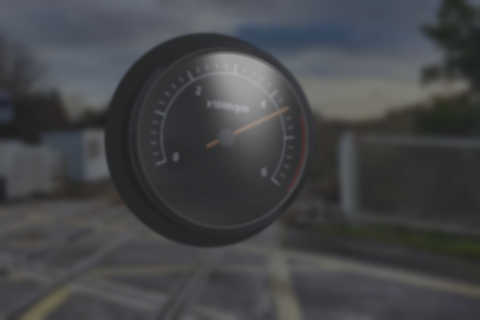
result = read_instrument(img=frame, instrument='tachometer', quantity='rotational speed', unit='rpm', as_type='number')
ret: 4400 rpm
